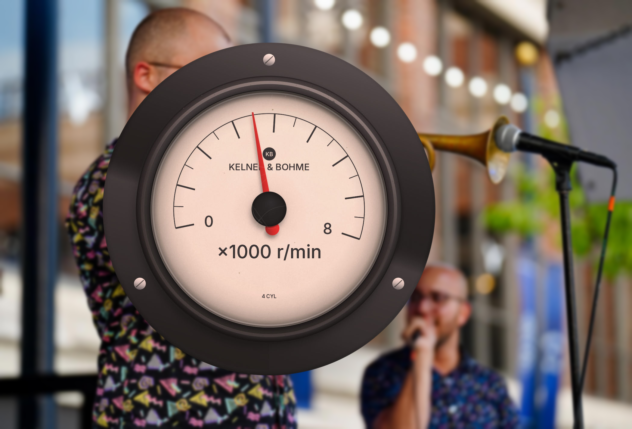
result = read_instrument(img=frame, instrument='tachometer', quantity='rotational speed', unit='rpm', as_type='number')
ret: 3500 rpm
